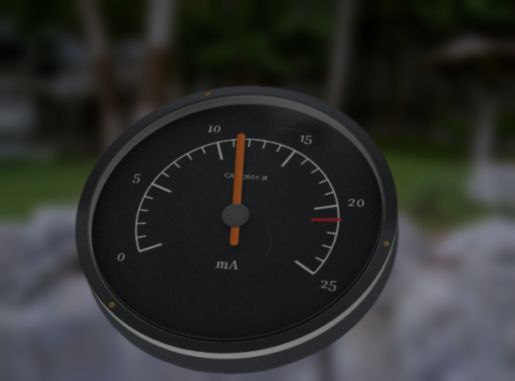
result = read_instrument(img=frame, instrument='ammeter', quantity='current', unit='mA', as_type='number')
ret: 11.5 mA
